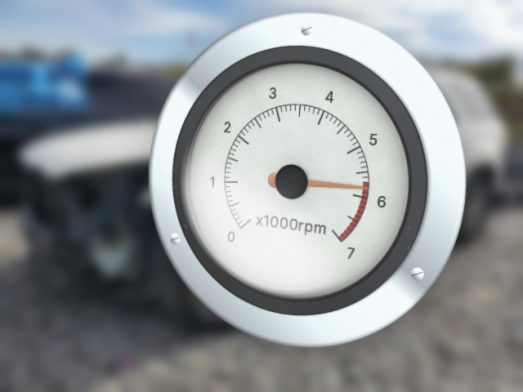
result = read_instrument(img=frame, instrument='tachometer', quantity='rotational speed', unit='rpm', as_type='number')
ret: 5800 rpm
